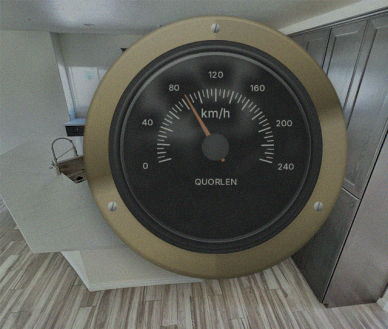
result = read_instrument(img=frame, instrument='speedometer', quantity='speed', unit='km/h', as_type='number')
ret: 85 km/h
